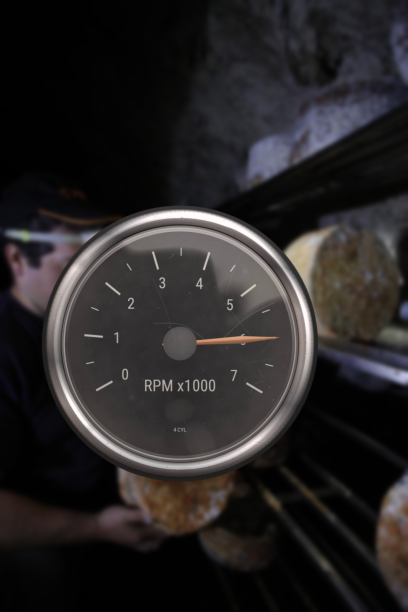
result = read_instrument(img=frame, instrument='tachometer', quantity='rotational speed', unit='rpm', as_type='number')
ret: 6000 rpm
